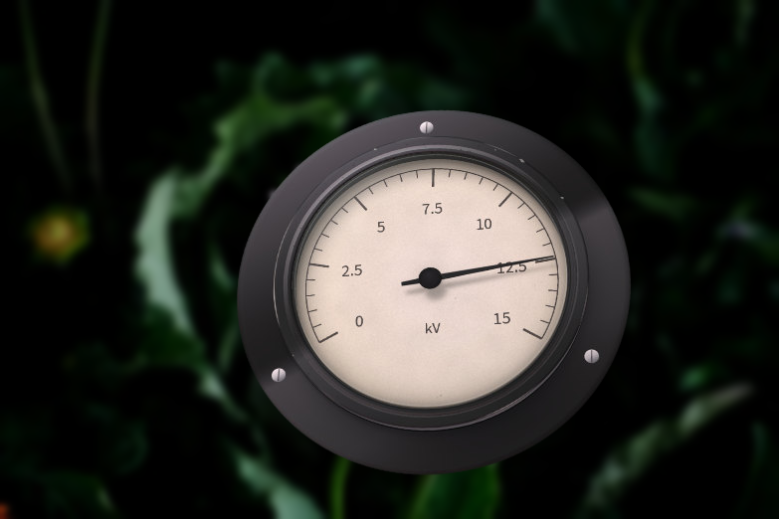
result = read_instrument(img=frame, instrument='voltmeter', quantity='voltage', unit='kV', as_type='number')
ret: 12.5 kV
